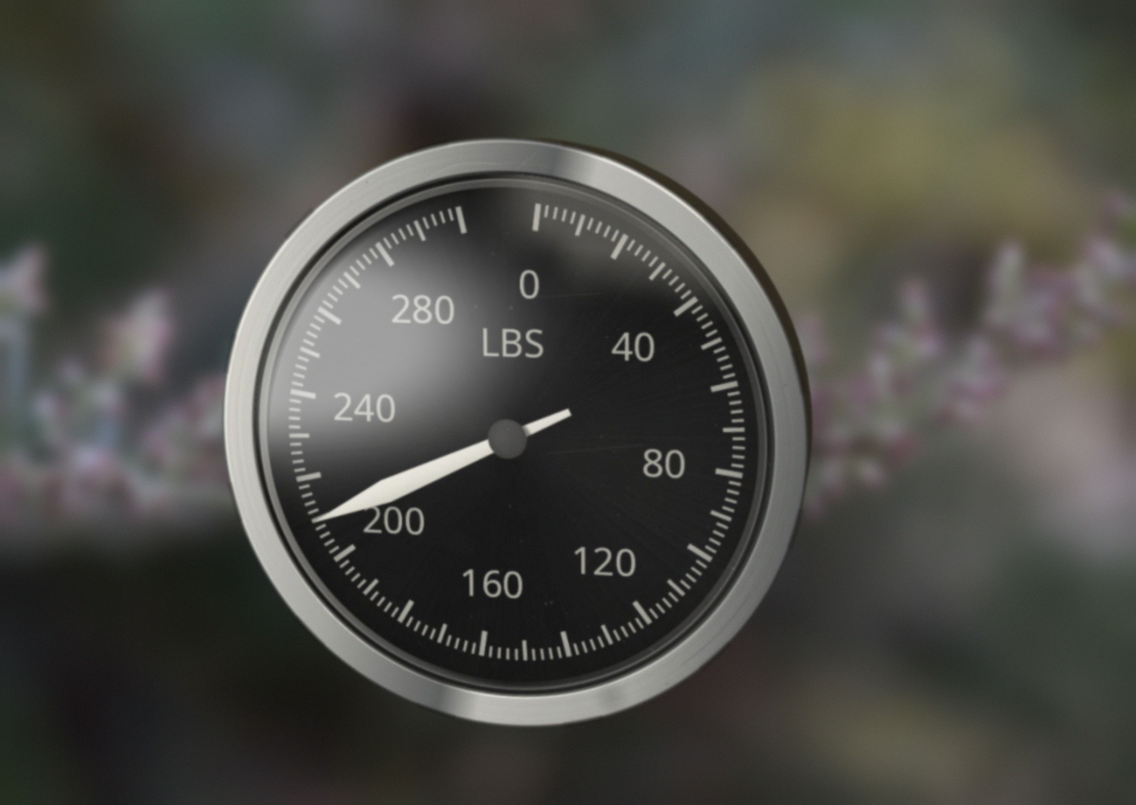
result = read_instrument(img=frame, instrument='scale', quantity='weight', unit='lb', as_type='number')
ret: 210 lb
